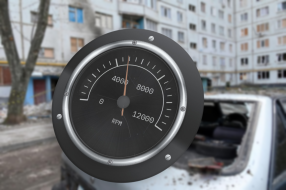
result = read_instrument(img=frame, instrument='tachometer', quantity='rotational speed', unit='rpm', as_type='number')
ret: 5000 rpm
